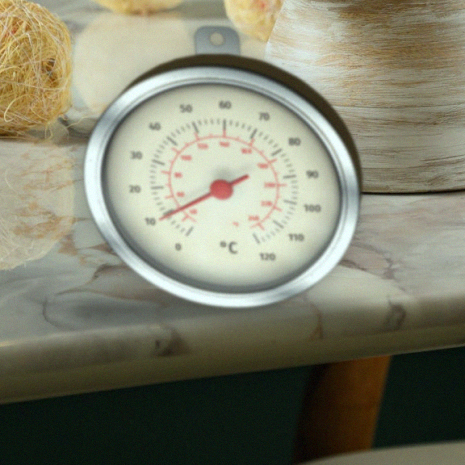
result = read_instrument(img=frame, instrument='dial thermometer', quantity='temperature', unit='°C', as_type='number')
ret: 10 °C
